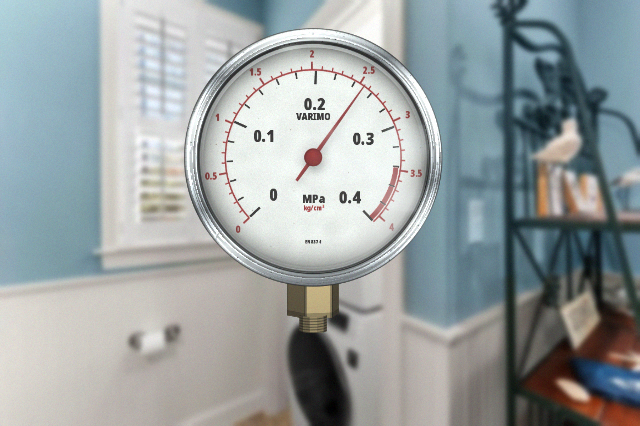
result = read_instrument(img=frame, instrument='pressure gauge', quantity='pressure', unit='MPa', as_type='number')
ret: 0.25 MPa
